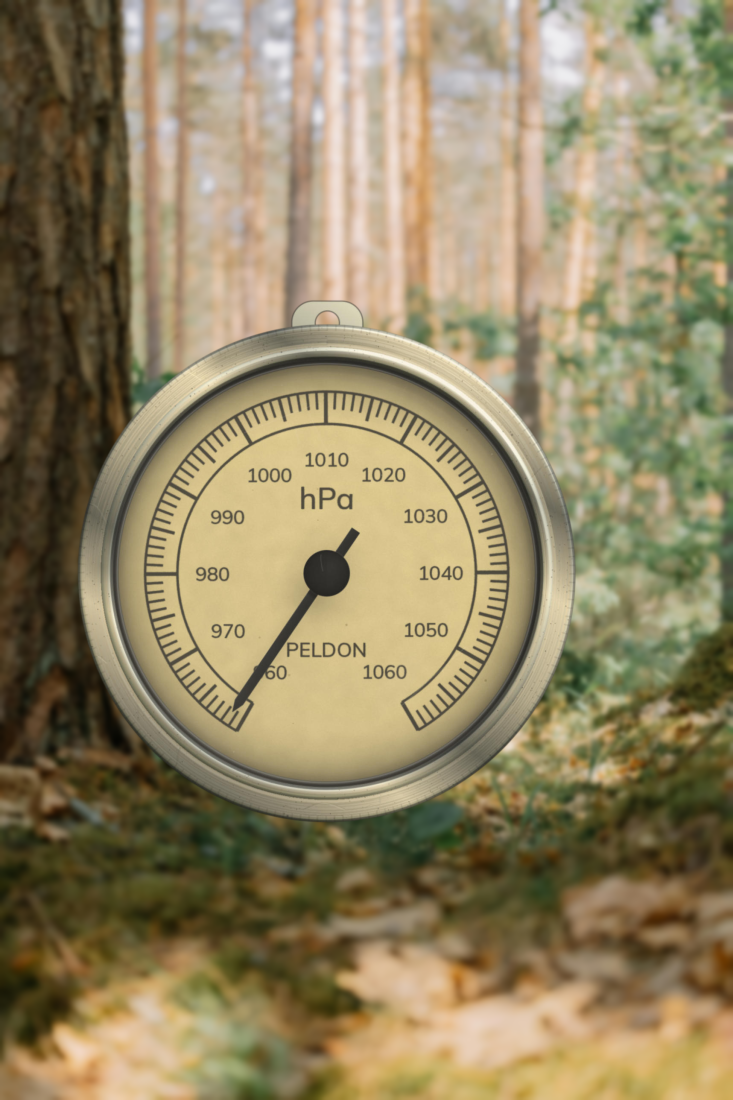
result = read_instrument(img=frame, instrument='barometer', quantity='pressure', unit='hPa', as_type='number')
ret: 961.5 hPa
